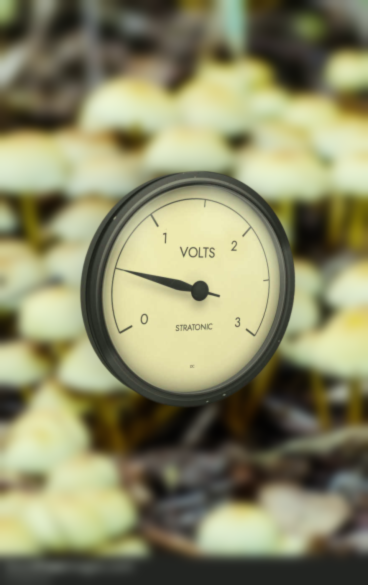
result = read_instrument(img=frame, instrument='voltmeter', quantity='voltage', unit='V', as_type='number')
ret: 0.5 V
